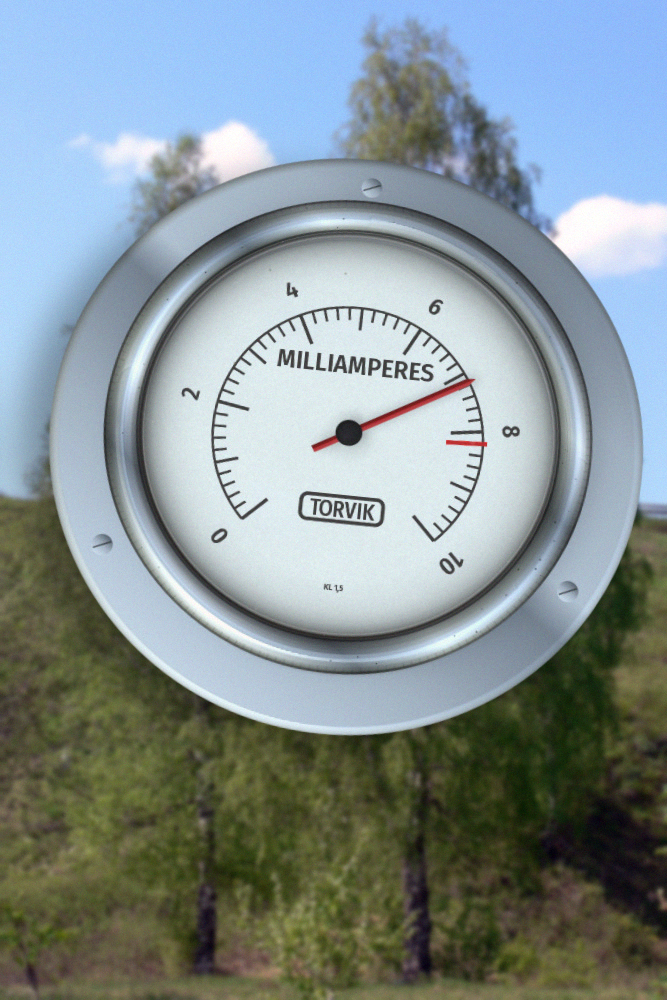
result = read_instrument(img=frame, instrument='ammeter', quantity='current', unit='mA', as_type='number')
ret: 7.2 mA
